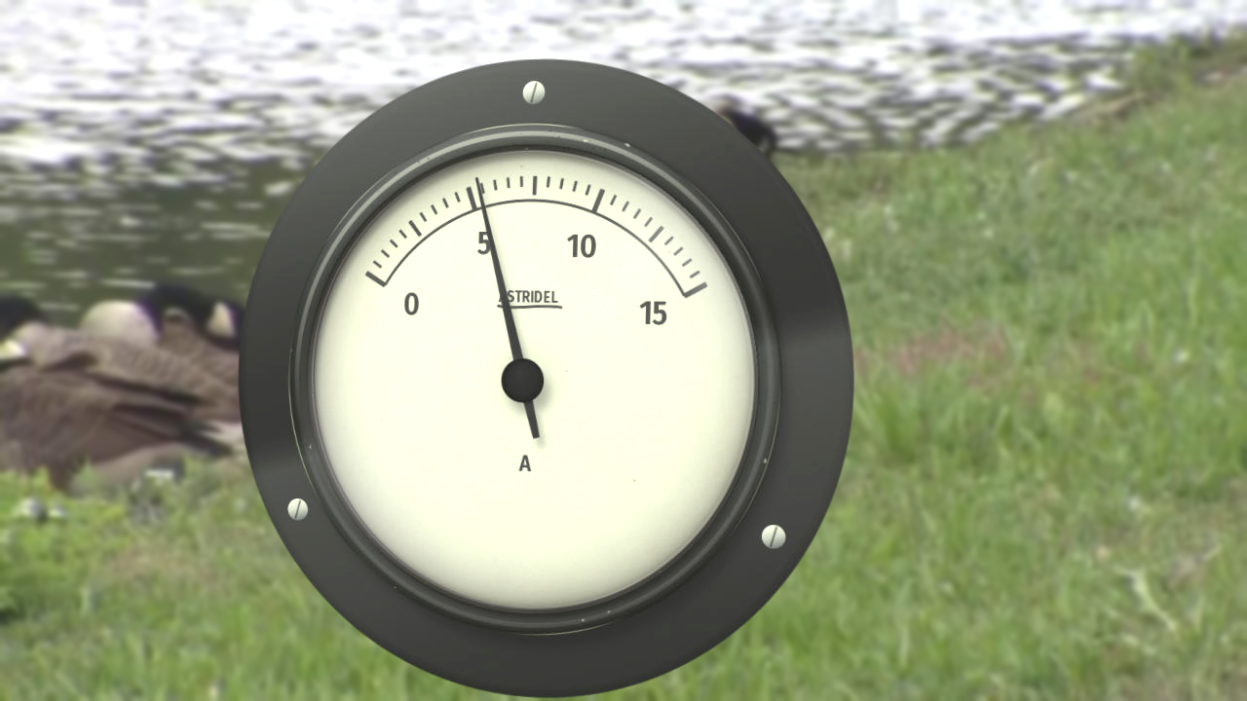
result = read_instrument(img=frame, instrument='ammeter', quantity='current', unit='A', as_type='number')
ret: 5.5 A
